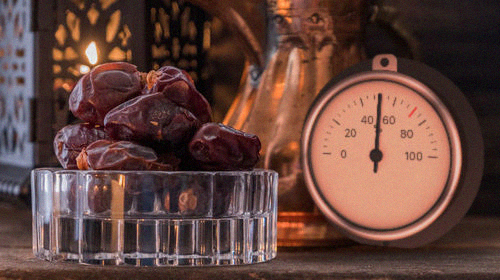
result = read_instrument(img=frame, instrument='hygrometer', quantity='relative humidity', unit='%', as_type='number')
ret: 52 %
